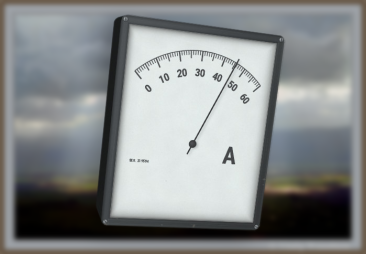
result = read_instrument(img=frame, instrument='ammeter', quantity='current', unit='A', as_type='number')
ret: 45 A
